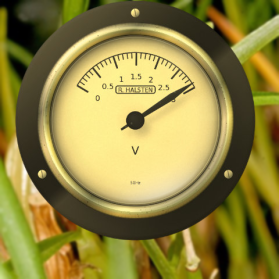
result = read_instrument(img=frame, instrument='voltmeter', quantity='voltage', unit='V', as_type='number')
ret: 2.9 V
